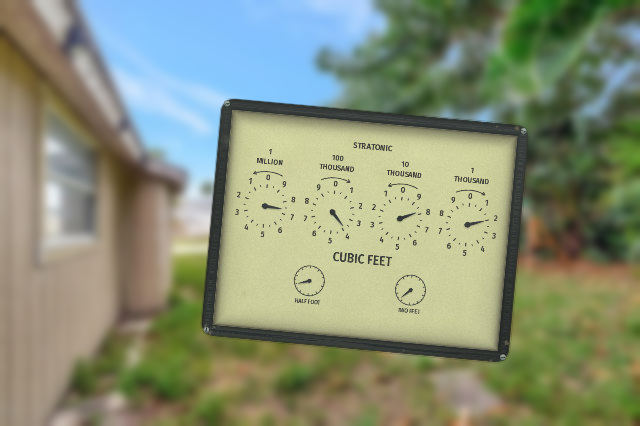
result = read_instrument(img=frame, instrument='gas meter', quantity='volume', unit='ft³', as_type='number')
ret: 738200 ft³
